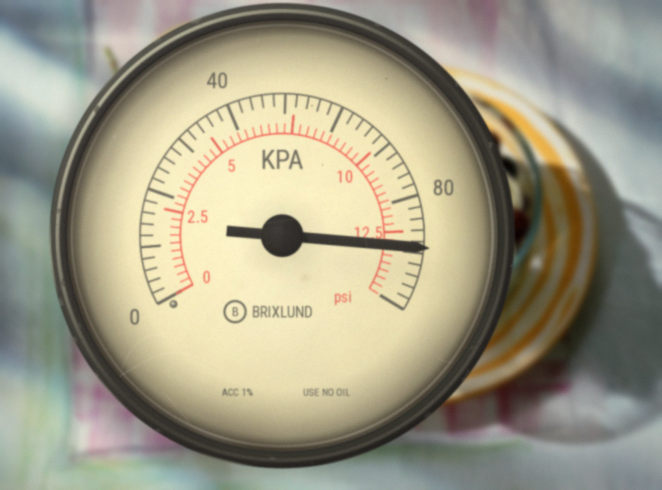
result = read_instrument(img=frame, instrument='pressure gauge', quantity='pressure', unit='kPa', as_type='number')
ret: 89 kPa
